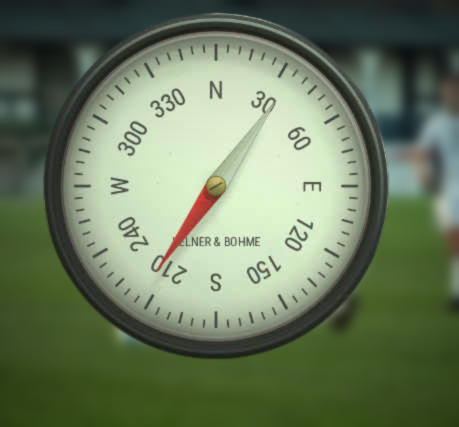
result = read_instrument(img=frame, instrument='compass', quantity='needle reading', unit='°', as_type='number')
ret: 215 °
